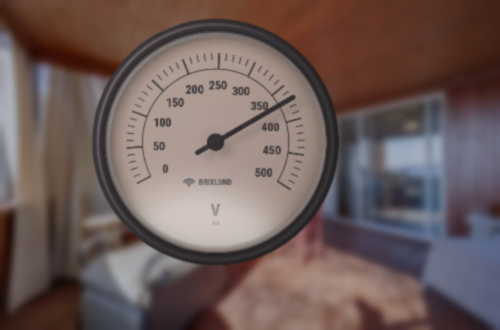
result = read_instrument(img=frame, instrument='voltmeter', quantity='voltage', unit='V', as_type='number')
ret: 370 V
